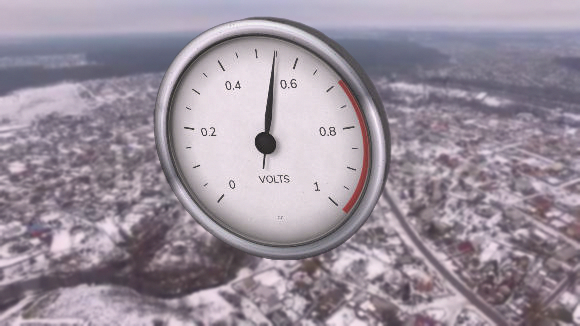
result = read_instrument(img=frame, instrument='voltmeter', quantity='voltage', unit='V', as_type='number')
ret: 0.55 V
